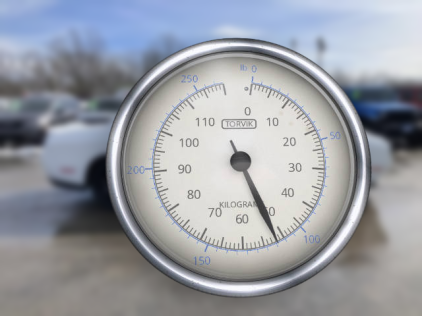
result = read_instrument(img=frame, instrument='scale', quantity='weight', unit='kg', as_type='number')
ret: 52 kg
